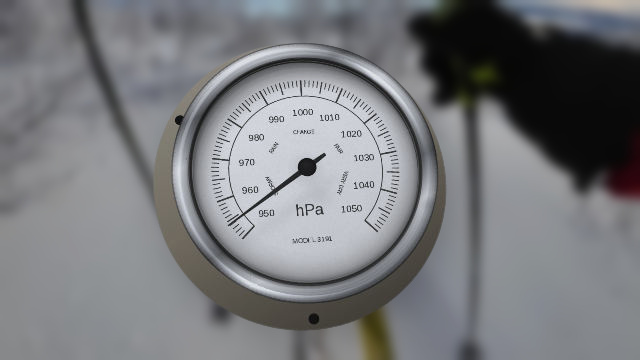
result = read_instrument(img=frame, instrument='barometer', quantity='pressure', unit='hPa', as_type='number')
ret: 954 hPa
